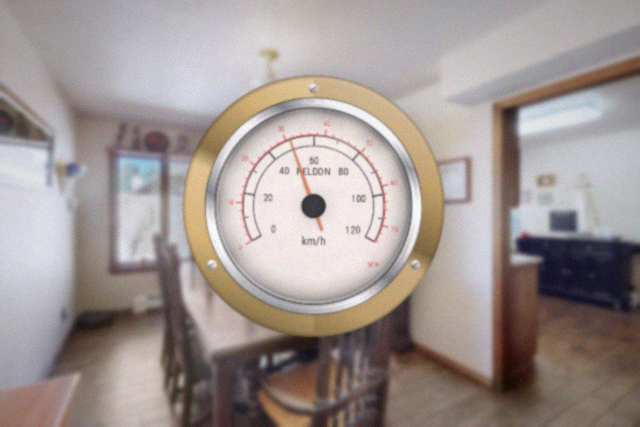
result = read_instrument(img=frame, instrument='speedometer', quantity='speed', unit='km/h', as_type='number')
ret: 50 km/h
